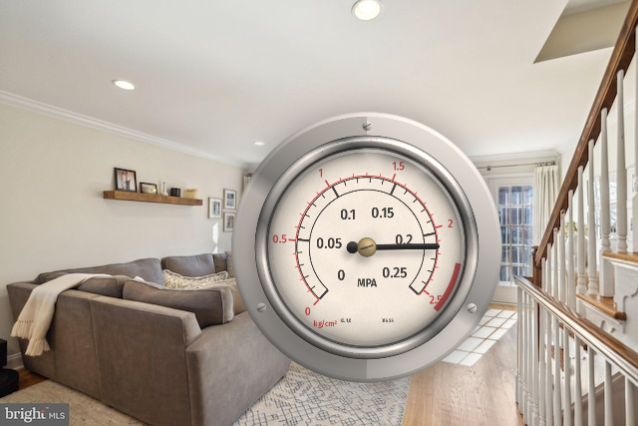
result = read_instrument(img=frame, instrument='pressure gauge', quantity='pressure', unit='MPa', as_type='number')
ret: 0.21 MPa
